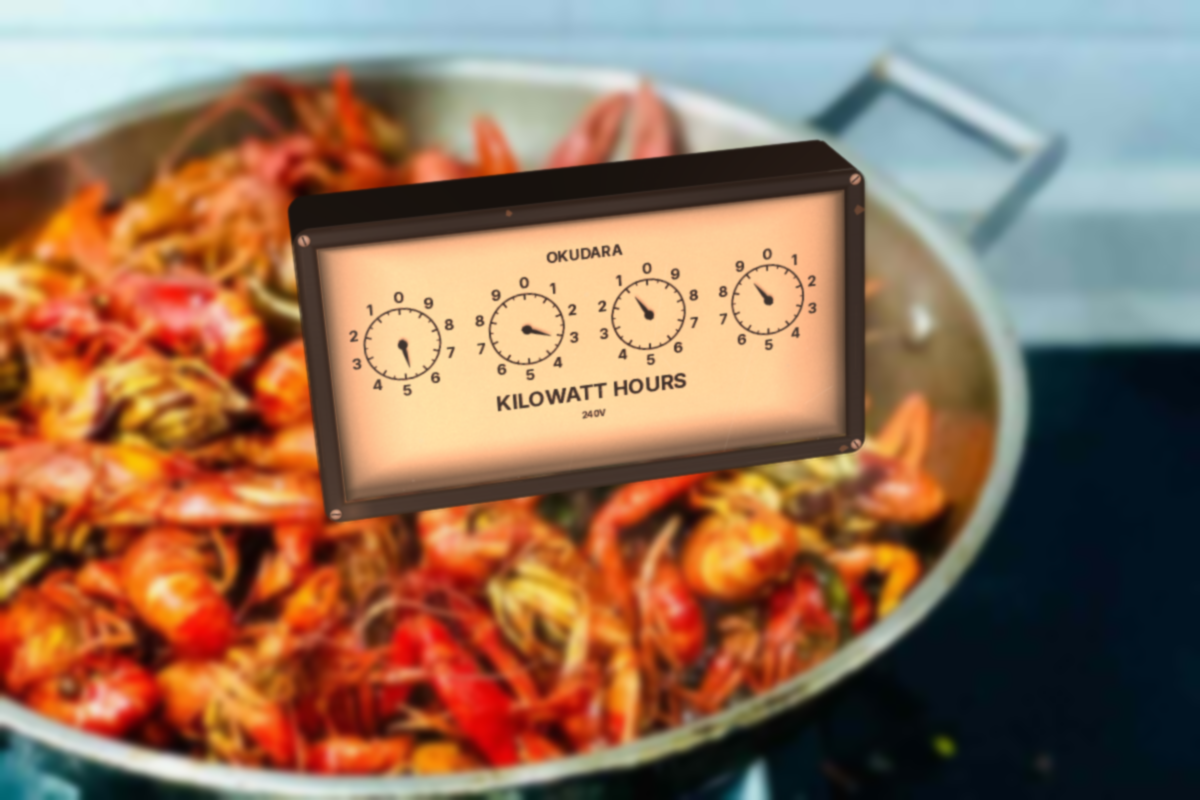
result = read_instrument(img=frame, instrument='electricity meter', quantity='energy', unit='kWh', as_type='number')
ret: 5309 kWh
